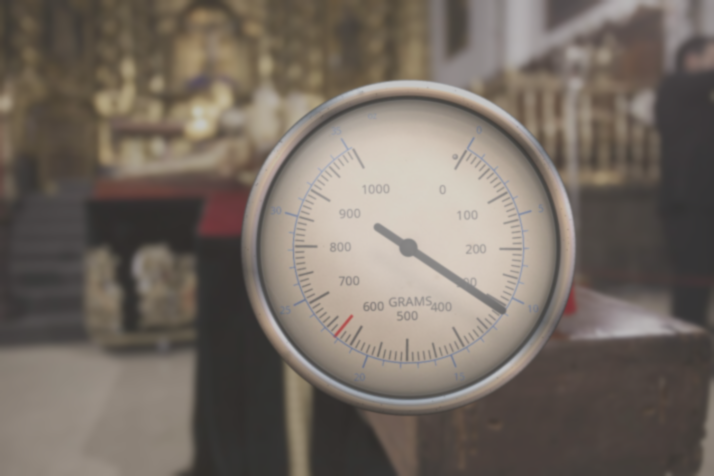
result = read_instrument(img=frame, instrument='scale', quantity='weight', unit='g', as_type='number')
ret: 310 g
